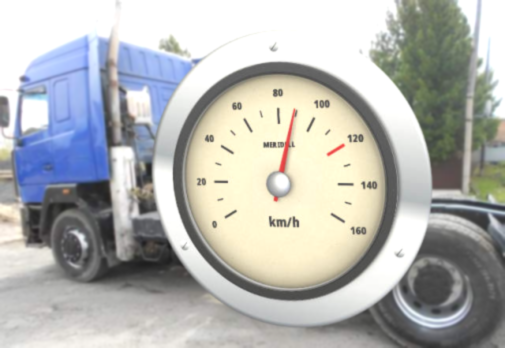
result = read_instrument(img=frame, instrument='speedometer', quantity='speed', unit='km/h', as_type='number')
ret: 90 km/h
